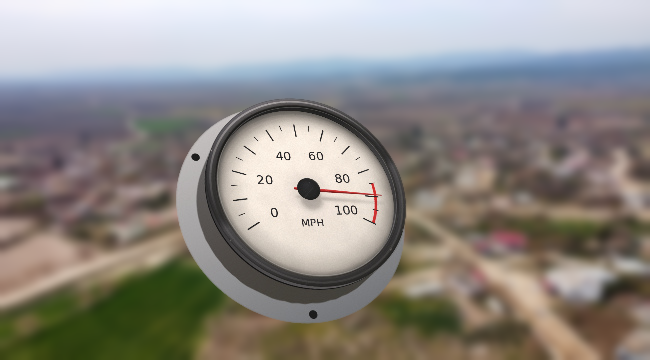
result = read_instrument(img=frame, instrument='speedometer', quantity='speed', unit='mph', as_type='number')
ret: 90 mph
